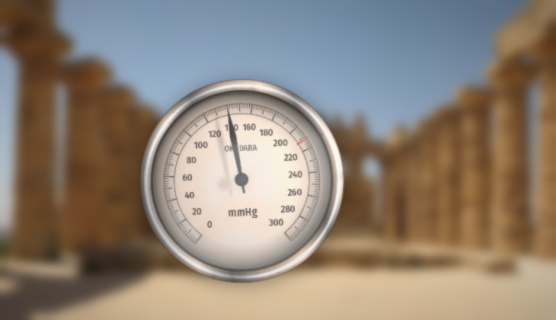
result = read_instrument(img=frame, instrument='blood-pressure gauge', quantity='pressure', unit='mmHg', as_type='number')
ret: 140 mmHg
